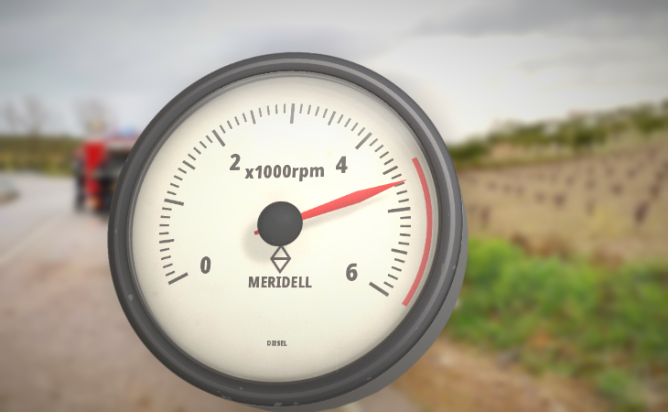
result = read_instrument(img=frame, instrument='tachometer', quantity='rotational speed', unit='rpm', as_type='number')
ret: 4700 rpm
